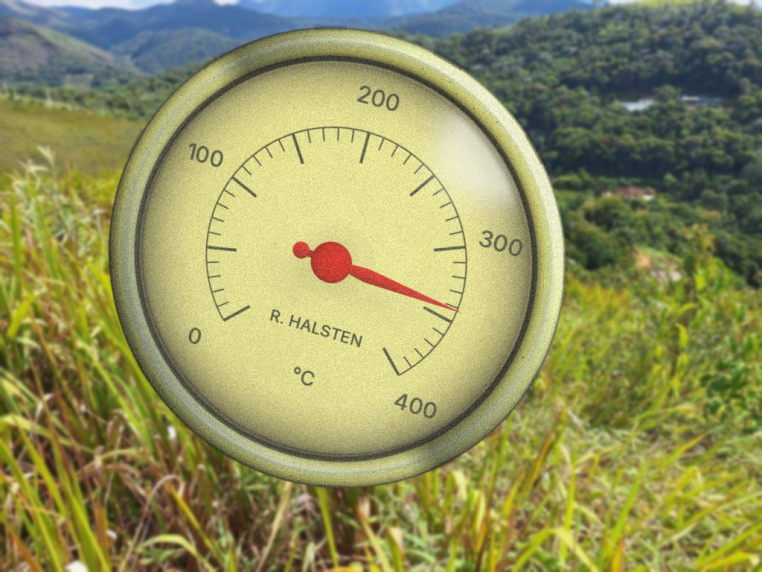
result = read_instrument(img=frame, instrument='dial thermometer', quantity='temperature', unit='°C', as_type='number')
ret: 340 °C
